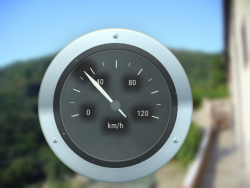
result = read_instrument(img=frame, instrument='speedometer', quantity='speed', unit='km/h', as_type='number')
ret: 35 km/h
